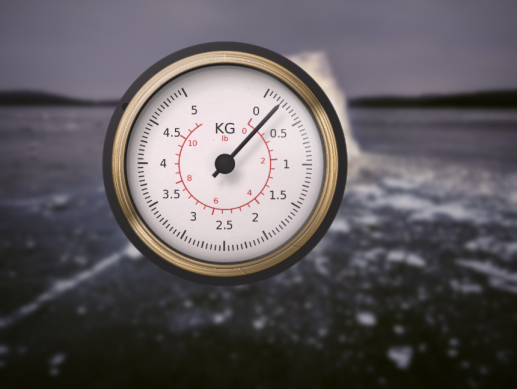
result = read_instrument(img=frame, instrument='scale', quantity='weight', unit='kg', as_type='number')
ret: 0.2 kg
